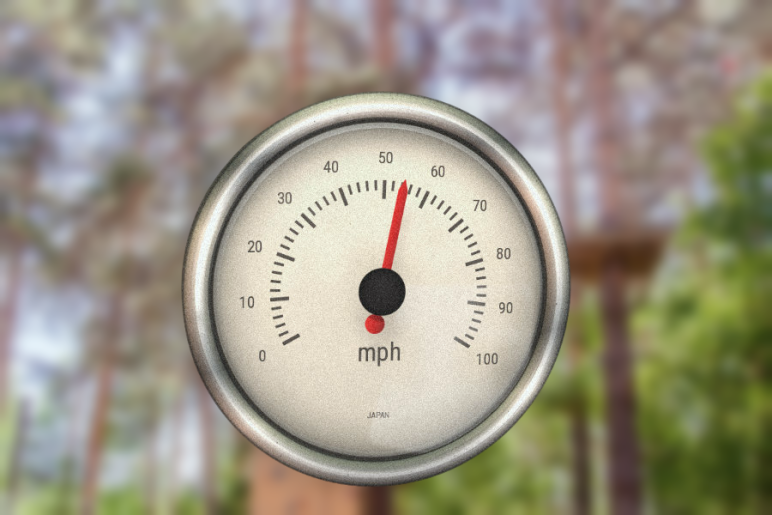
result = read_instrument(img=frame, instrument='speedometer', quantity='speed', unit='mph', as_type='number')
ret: 54 mph
